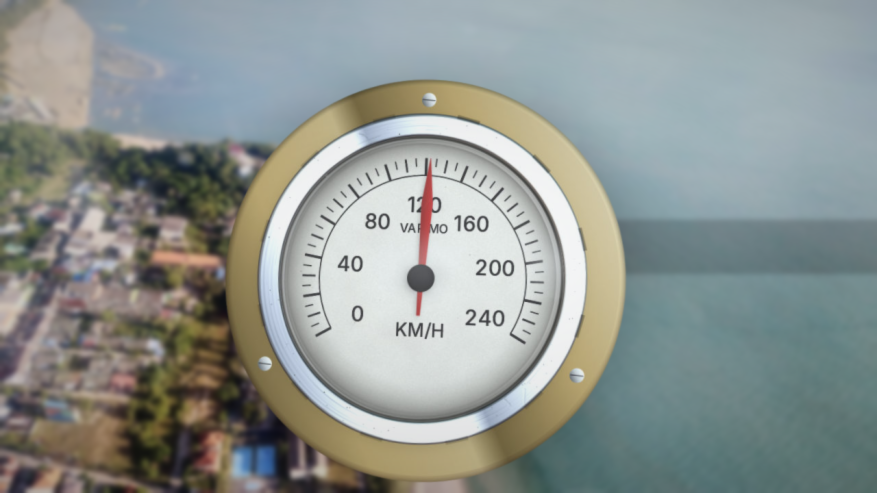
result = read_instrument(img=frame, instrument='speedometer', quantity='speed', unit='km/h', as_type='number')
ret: 122.5 km/h
